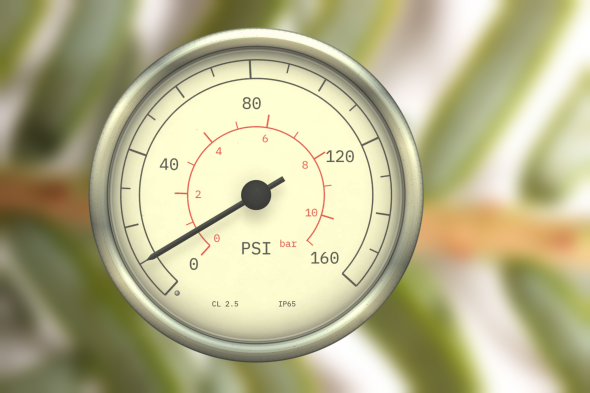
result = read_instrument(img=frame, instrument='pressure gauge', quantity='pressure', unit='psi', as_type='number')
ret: 10 psi
